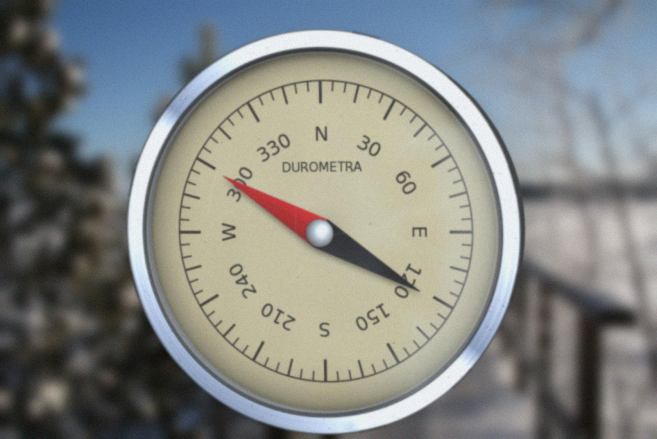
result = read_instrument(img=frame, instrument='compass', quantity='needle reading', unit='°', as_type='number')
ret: 300 °
